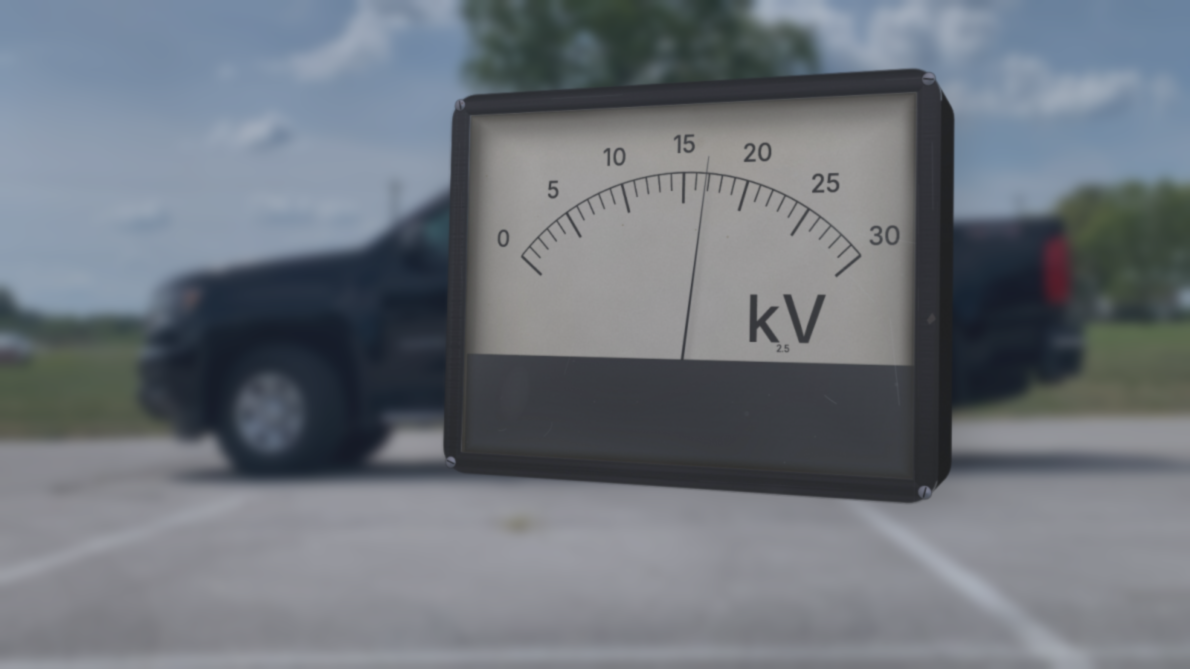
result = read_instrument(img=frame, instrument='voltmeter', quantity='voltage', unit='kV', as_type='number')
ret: 17 kV
